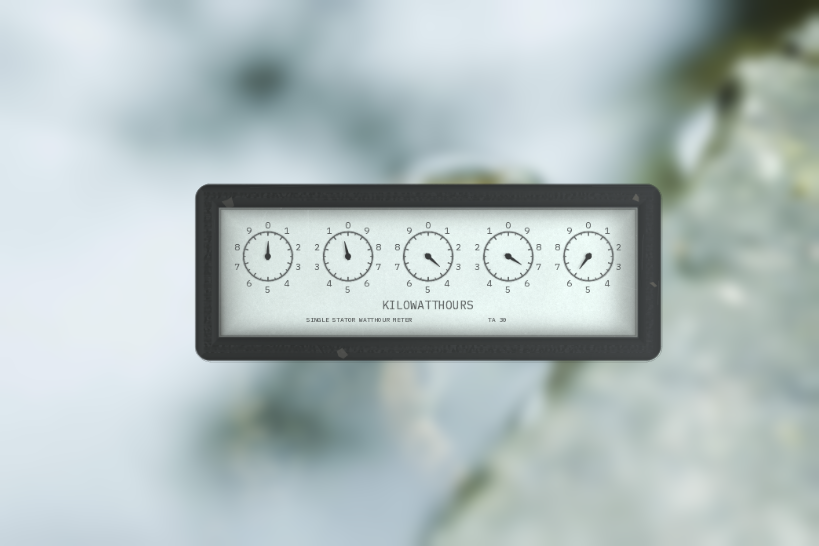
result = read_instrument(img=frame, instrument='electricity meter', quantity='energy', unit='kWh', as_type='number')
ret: 366 kWh
